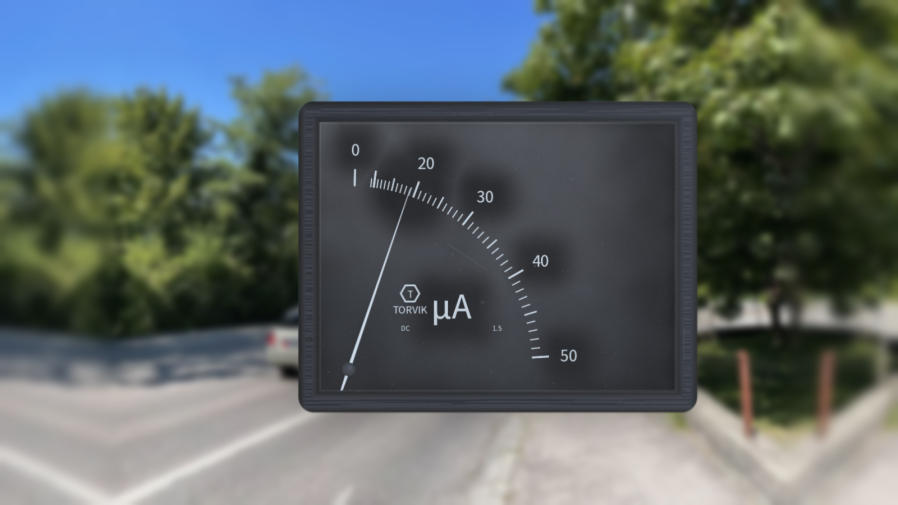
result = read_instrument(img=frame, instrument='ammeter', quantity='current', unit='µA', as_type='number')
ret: 19 µA
